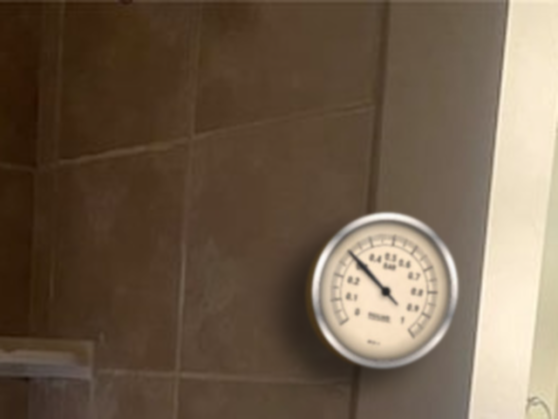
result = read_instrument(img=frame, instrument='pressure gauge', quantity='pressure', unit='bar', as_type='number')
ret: 0.3 bar
